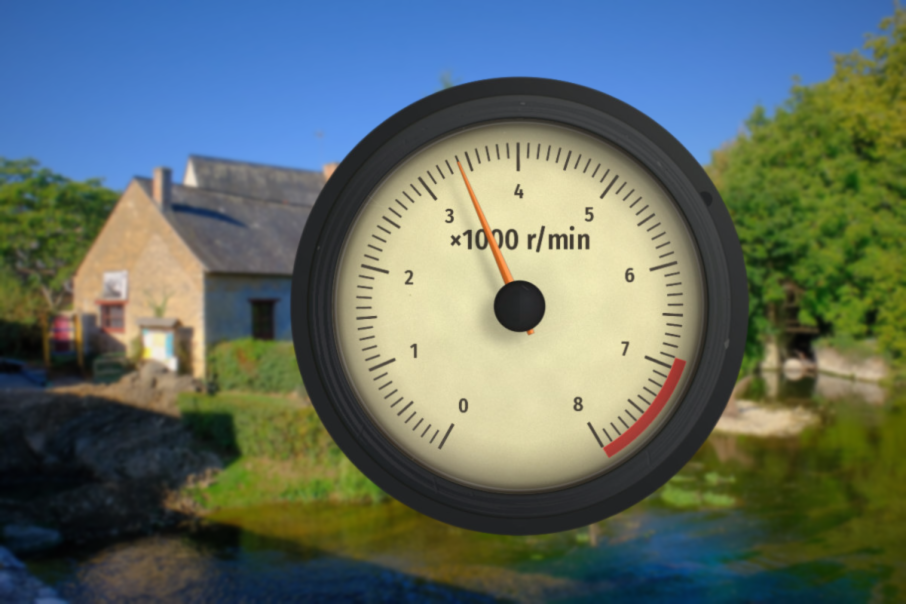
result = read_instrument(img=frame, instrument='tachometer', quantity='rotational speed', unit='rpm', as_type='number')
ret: 3400 rpm
